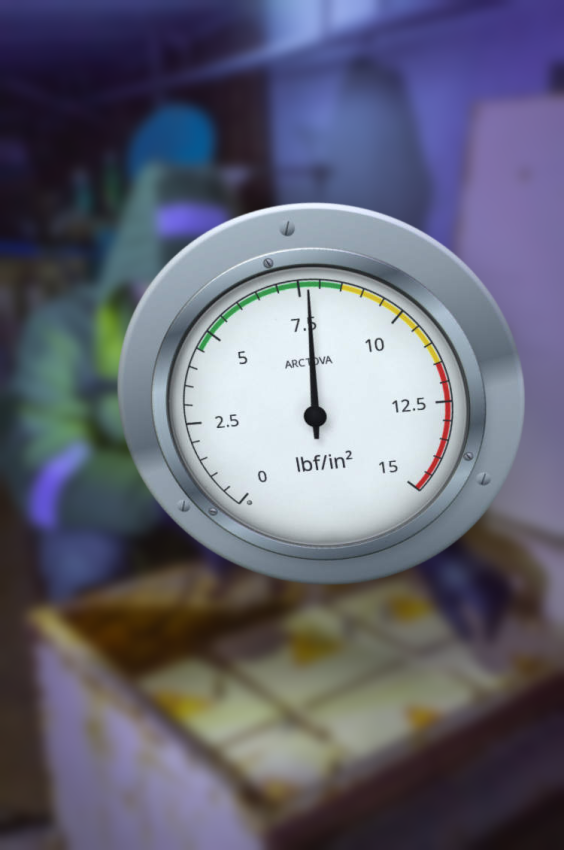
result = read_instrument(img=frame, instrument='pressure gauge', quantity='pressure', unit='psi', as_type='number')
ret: 7.75 psi
